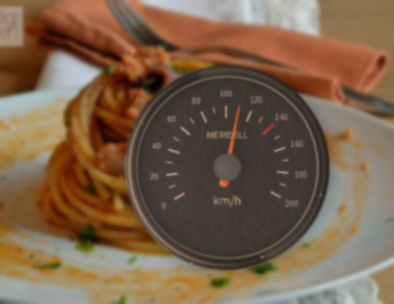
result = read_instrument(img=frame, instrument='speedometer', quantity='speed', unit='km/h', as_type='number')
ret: 110 km/h
